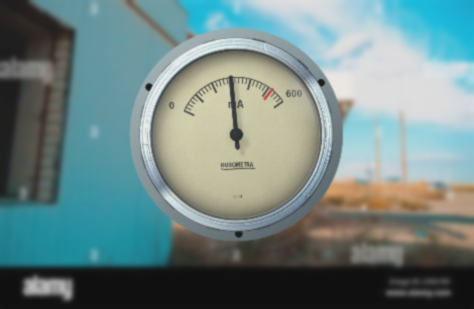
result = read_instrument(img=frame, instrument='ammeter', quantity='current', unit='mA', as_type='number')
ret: 300 mA
